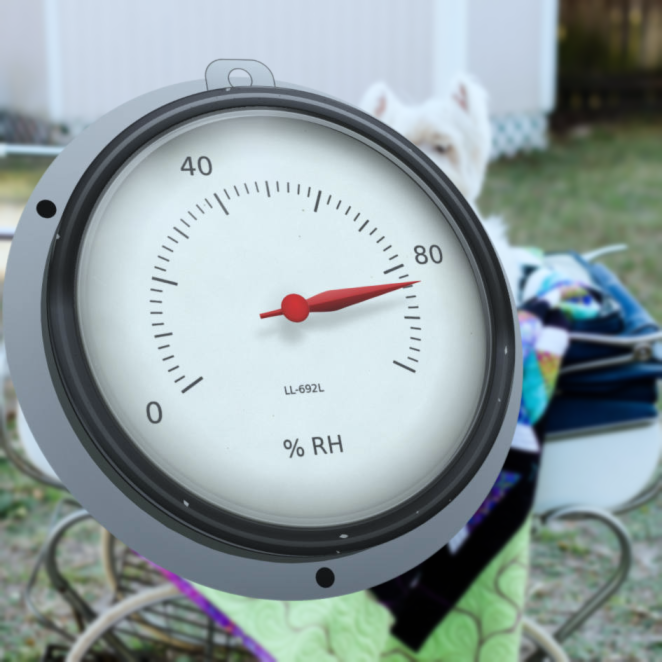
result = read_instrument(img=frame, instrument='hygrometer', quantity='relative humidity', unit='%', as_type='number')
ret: 84 %
